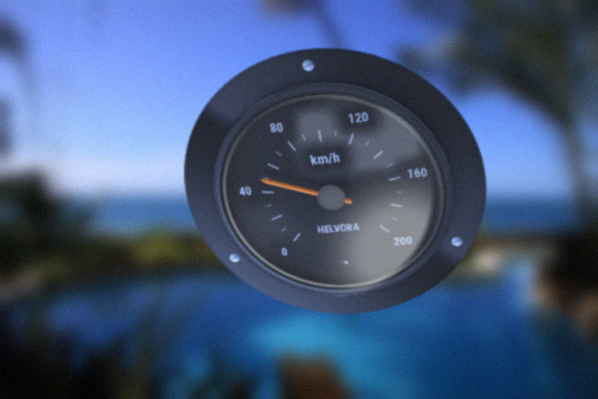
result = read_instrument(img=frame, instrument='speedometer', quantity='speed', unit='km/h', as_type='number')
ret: 50 km/h
